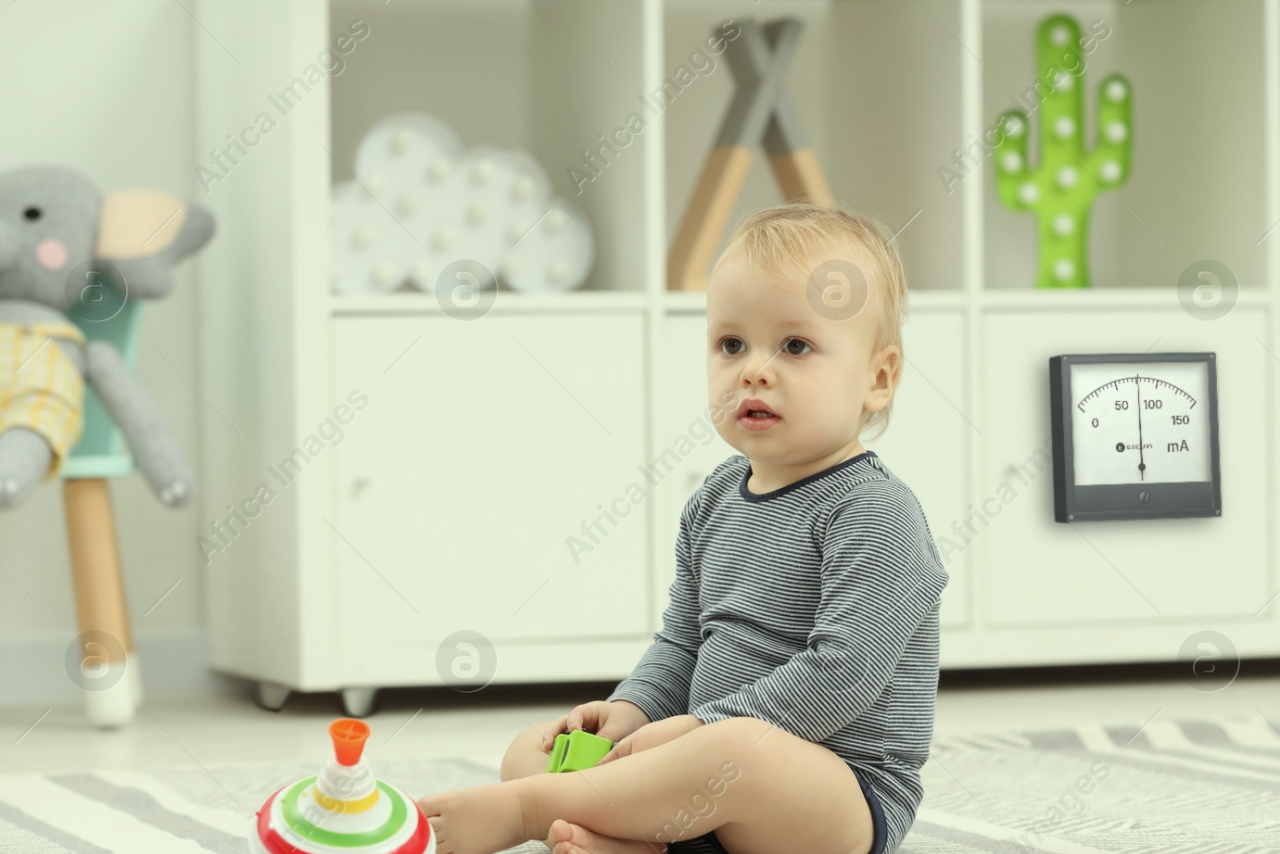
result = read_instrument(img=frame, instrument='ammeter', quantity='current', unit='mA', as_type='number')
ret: 75 mA
